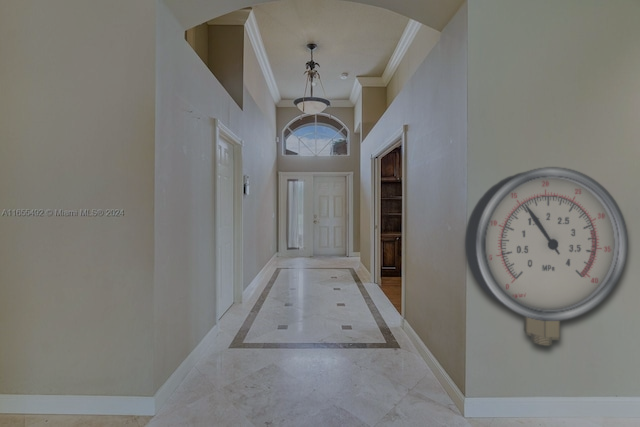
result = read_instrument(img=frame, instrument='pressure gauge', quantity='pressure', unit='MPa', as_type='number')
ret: 1.5 MPa
